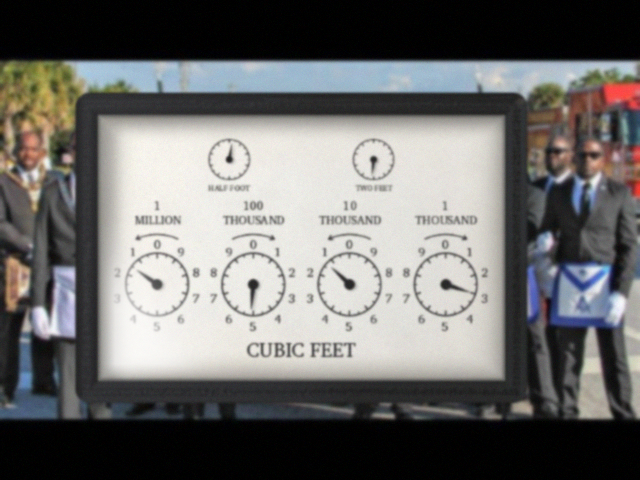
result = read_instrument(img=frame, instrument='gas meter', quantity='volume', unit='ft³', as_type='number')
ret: 151300 ft³
